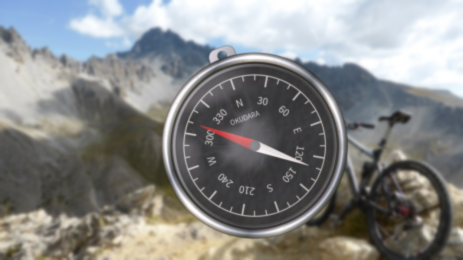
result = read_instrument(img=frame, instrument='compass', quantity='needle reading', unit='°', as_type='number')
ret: 310 °
